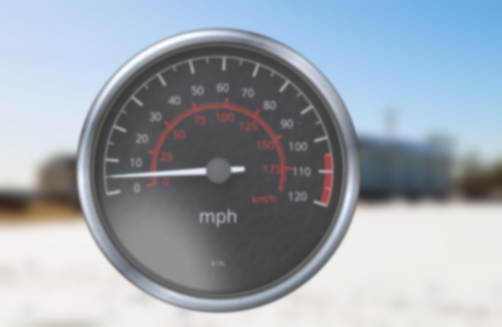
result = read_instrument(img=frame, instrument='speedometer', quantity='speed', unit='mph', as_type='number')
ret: 5 mph
